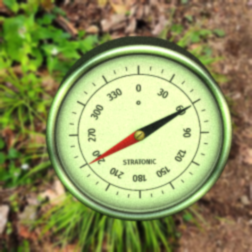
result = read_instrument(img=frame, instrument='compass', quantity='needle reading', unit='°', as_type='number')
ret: 240 °
